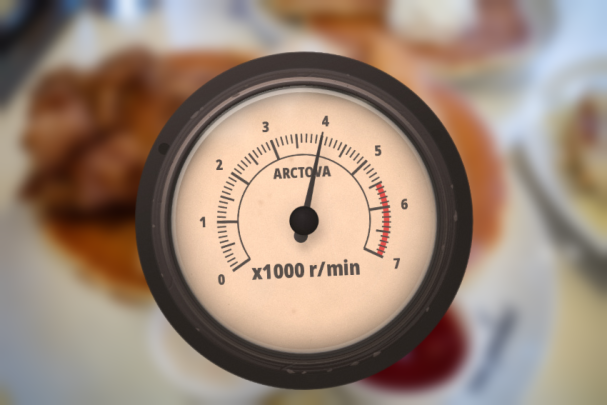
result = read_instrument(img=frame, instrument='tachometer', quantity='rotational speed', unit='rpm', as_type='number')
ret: 4000 rpm
